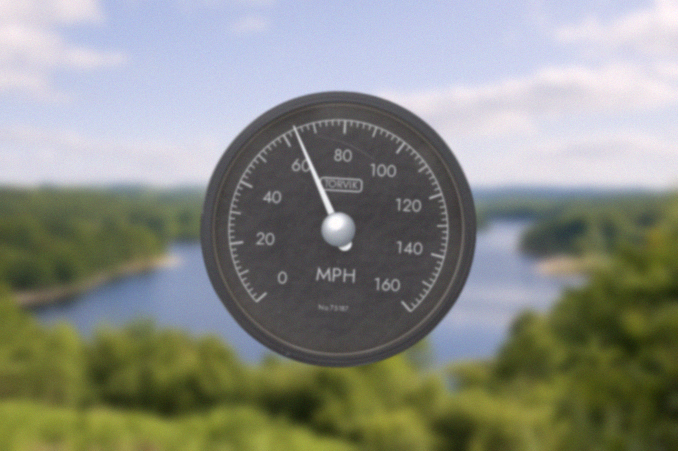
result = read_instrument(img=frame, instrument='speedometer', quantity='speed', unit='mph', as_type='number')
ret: 64 mph
